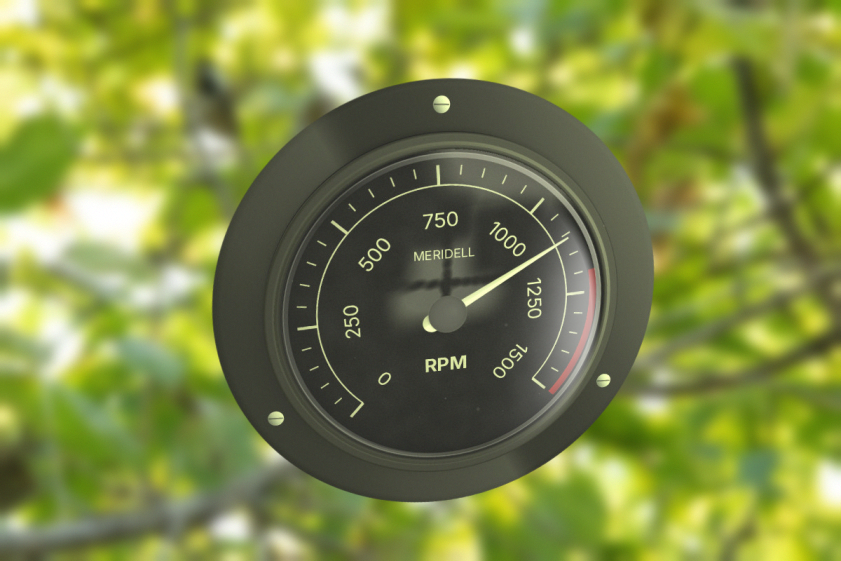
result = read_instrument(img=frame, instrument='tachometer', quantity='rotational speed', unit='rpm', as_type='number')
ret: 1100 rpm
